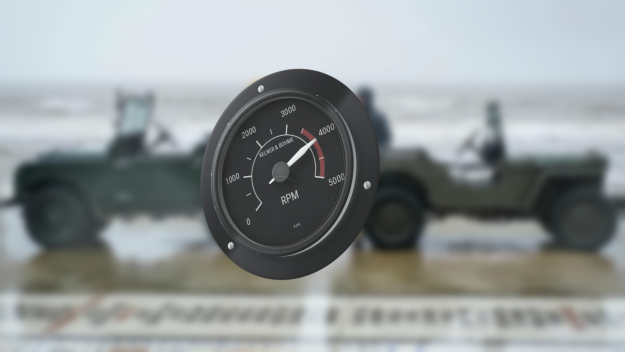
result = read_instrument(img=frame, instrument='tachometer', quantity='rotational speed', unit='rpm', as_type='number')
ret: 4000 rpm
